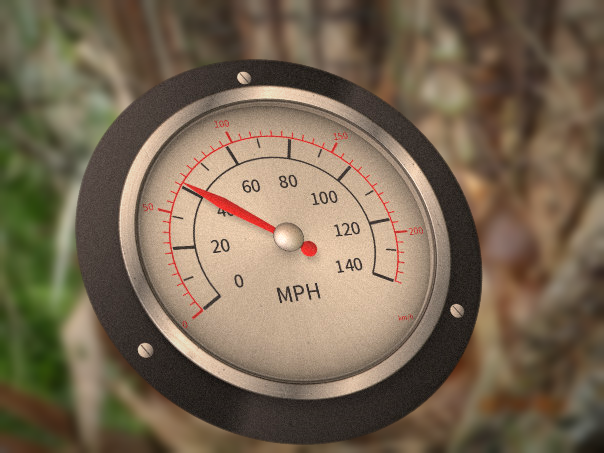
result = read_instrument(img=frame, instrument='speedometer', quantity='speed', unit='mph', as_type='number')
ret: 40 mph
